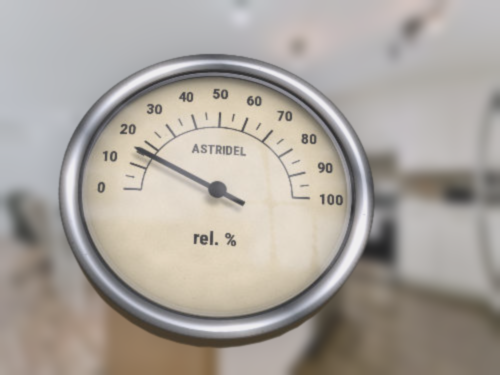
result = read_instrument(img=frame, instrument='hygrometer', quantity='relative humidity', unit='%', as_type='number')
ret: 15 %
